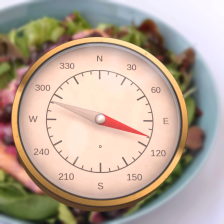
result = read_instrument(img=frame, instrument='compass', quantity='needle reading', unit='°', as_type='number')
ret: 110 °
